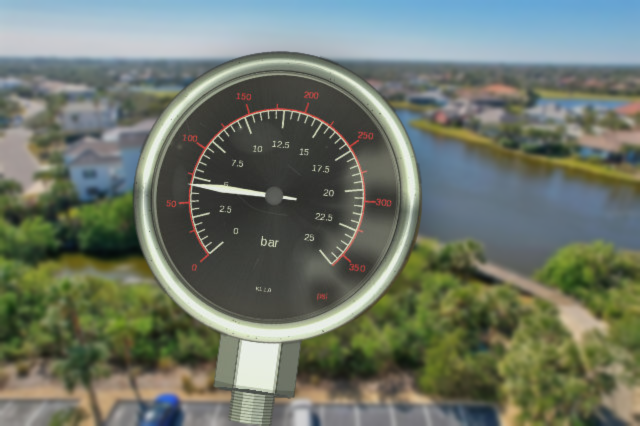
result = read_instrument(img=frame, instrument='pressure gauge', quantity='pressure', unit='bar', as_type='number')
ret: 4.5 bar
